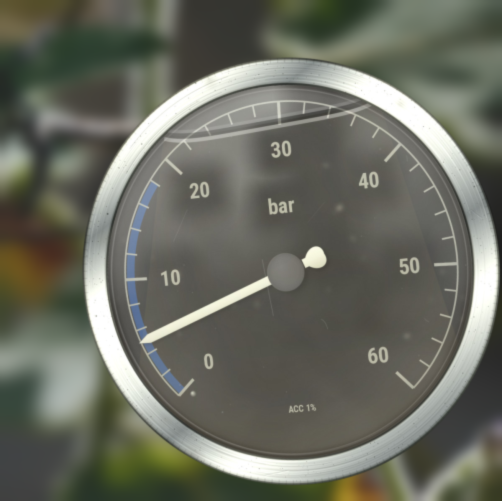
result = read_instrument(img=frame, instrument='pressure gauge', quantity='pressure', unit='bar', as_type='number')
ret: 5 bar
